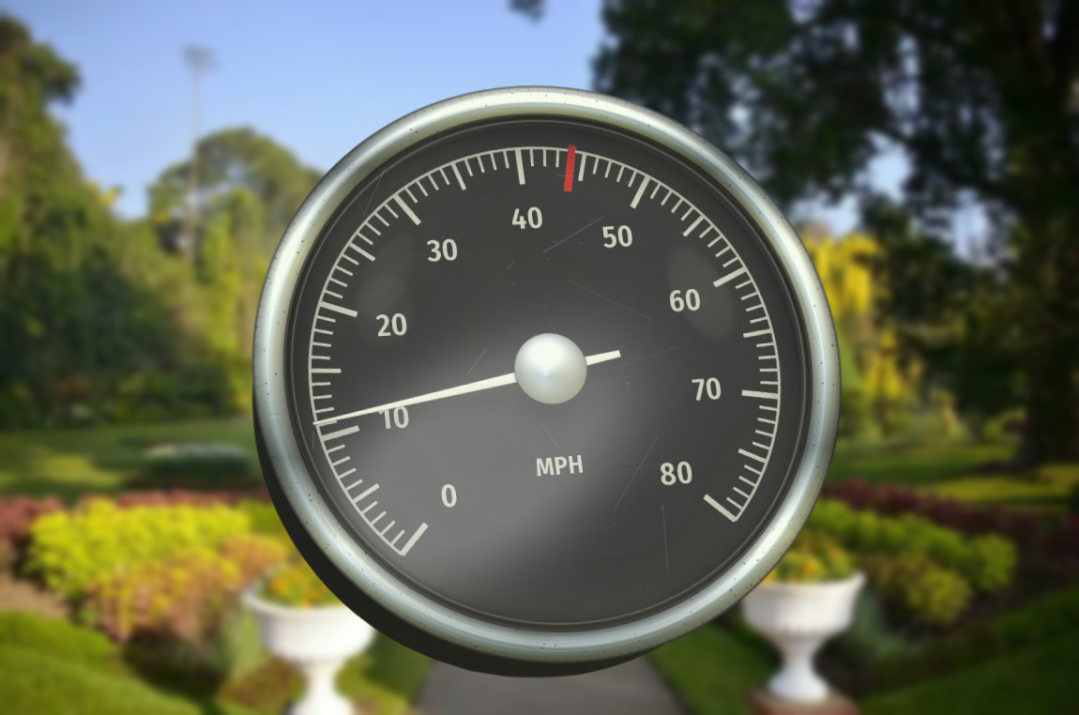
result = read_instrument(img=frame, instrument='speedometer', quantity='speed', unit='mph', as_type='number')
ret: 11 mph
